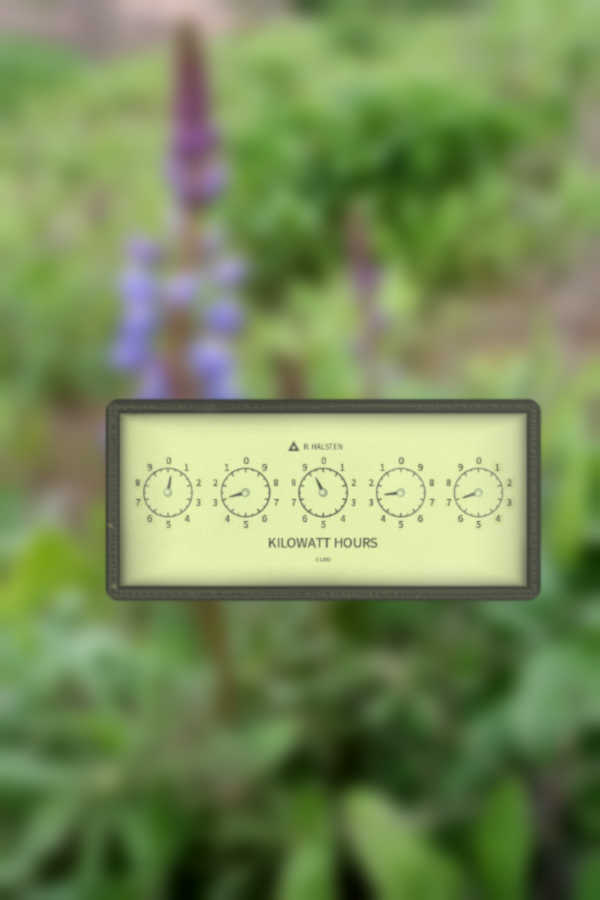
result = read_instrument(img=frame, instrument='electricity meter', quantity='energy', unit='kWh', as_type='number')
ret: 2927 kWh
